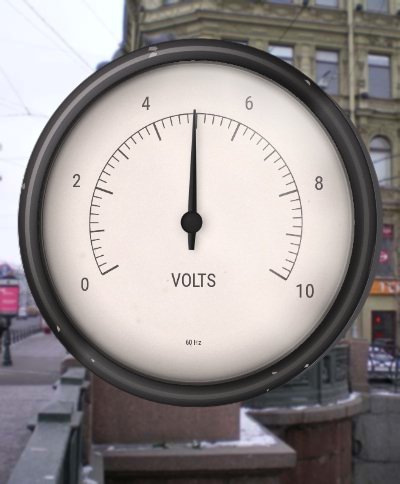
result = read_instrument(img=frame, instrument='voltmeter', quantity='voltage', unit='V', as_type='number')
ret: 5 V
